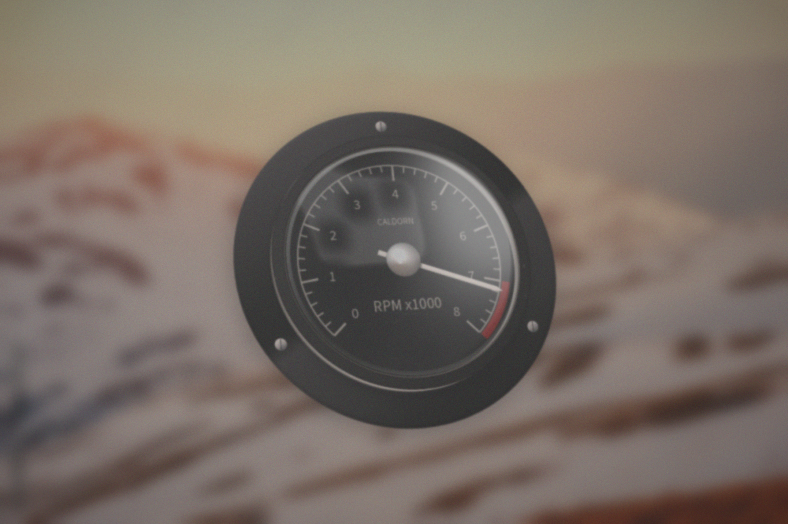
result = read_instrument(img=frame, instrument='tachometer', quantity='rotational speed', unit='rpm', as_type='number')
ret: 7200 rpm
